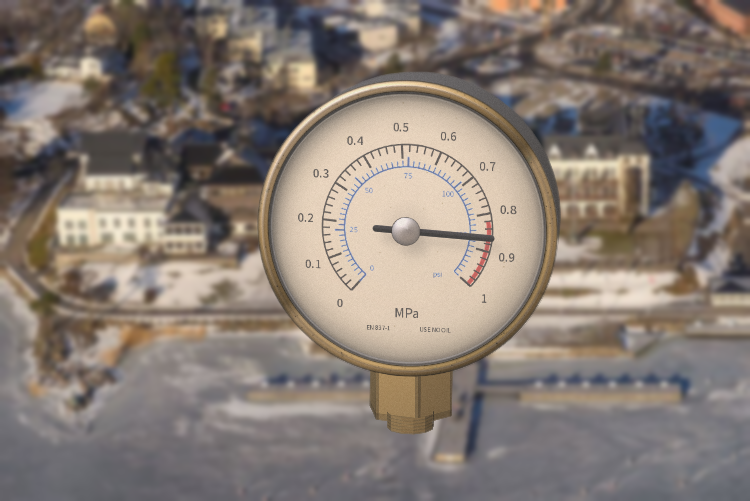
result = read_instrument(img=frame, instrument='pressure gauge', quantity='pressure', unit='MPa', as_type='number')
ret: 0.86 MPa
